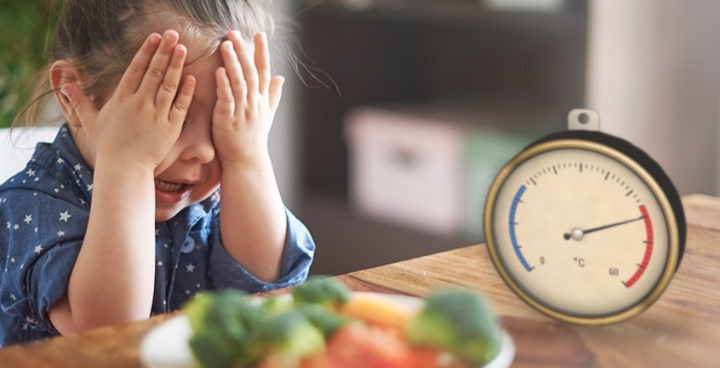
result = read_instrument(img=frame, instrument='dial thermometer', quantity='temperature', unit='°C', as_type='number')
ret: 45 °C
